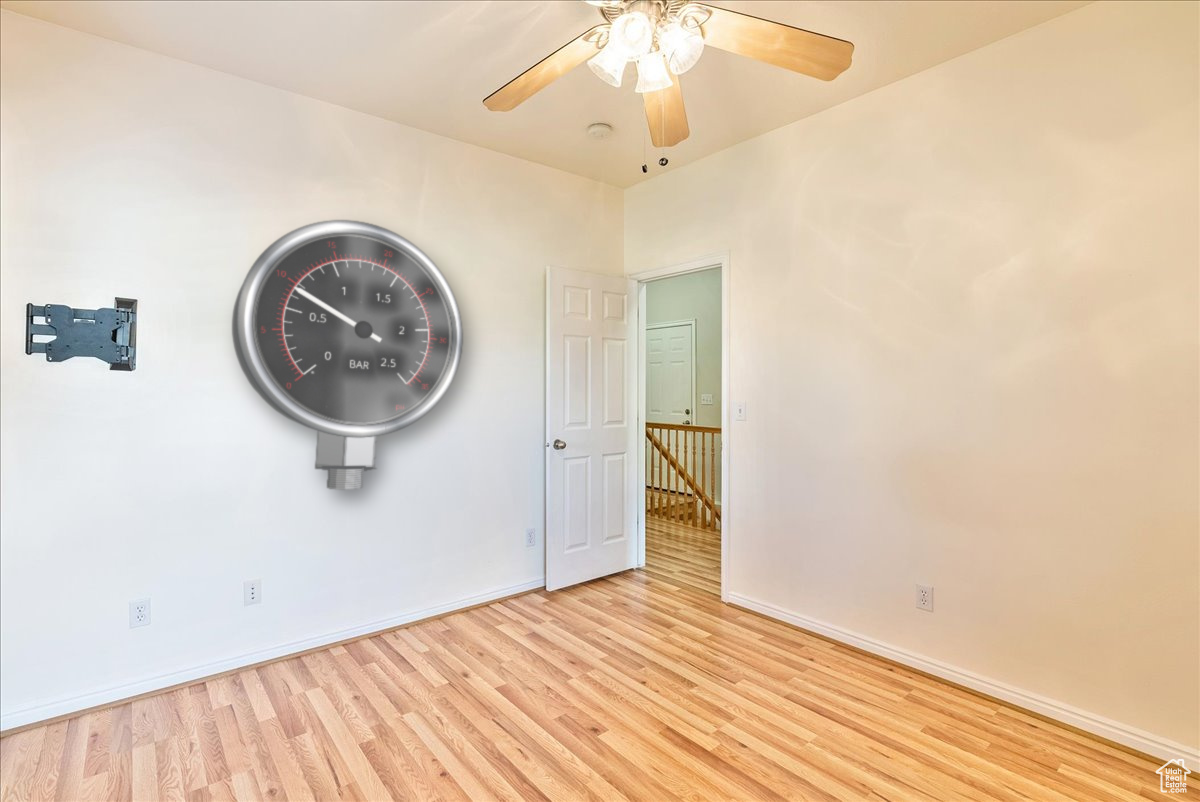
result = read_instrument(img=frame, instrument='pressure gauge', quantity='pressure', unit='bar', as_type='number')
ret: 0.65 bar
